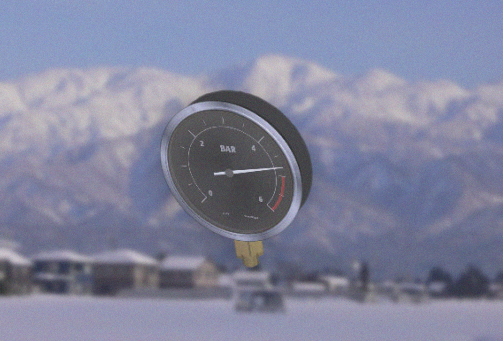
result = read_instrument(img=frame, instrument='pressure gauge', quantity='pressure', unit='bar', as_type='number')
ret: 4.75 bar
